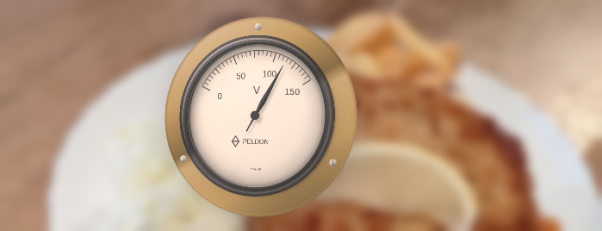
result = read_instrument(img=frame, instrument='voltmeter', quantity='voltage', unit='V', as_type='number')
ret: 115 V
